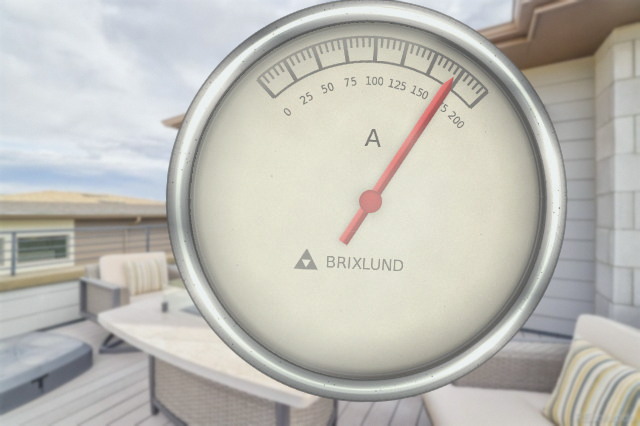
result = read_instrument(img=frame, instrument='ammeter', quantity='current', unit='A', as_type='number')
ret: 170 A
